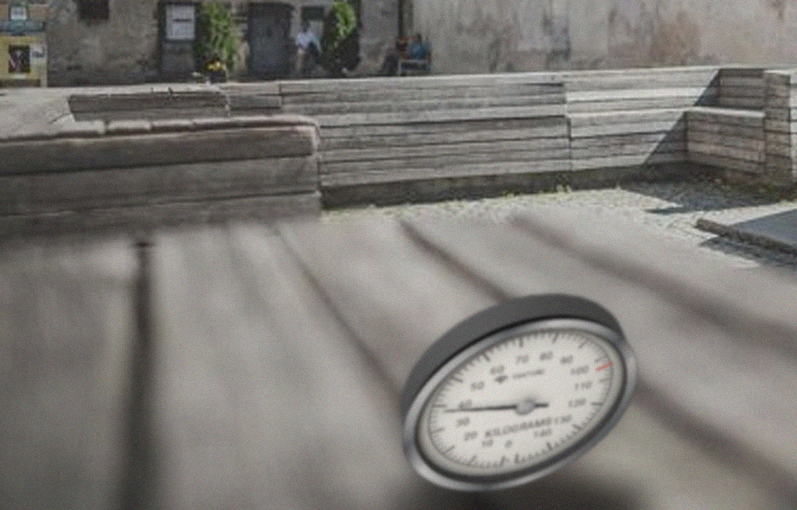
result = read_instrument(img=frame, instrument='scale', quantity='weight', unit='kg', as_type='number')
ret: 40 kg
